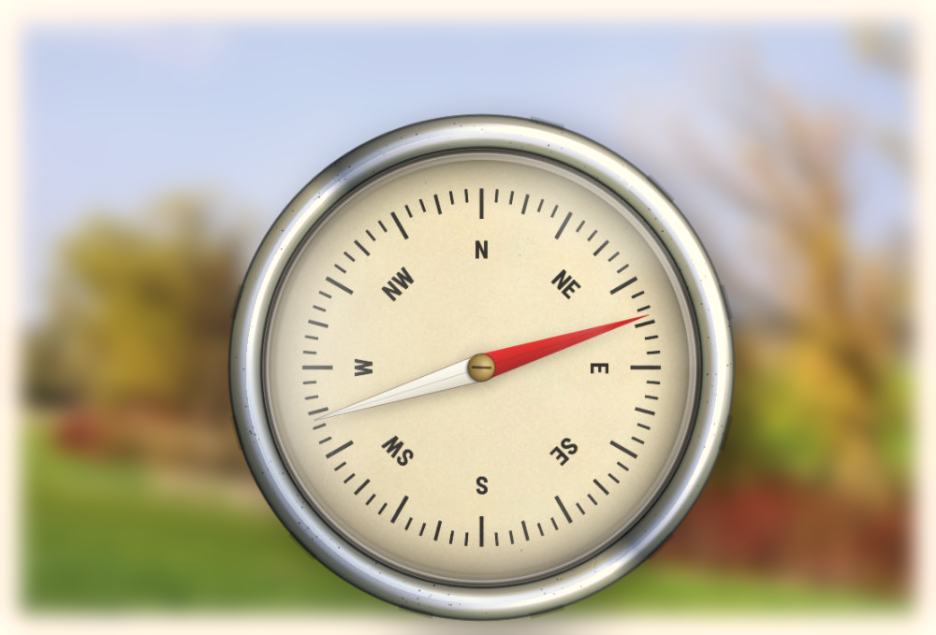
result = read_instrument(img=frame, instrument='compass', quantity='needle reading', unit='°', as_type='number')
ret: 72.5 °
